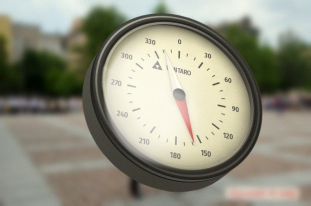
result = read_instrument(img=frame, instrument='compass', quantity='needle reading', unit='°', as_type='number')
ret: 160 °
